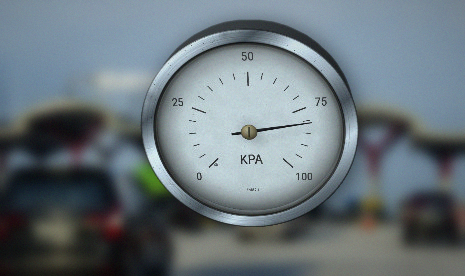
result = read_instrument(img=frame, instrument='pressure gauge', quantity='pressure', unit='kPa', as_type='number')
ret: 80 kPa
